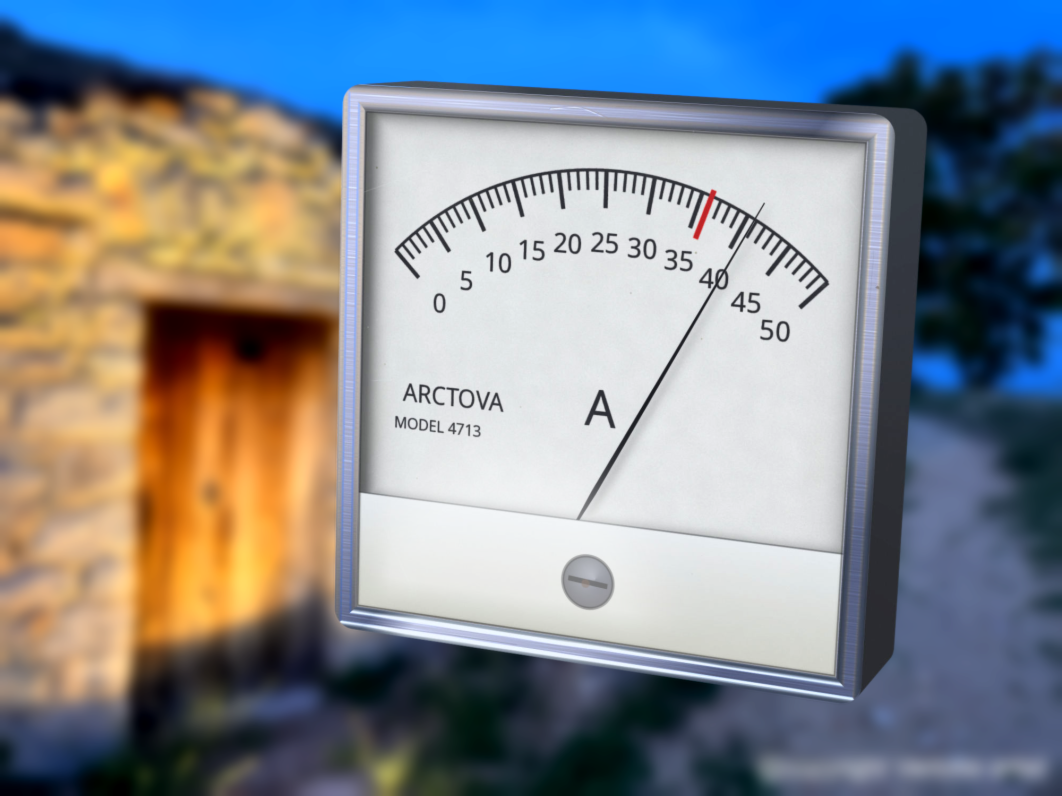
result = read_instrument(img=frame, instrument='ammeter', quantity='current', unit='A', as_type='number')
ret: 41 A
